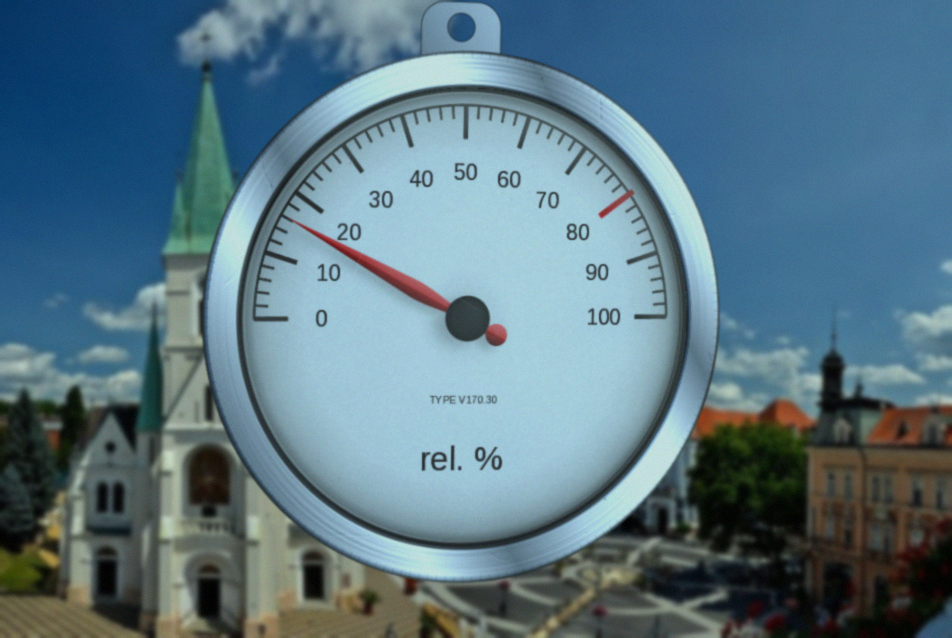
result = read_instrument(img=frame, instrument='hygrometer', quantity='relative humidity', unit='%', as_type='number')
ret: 16 %
